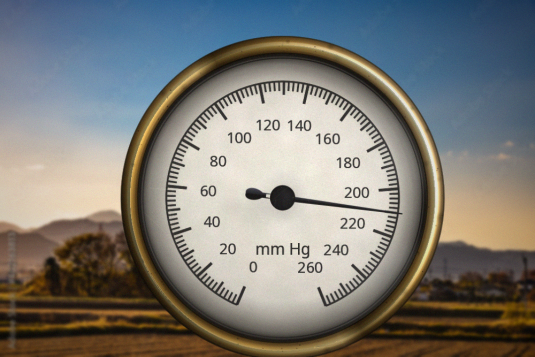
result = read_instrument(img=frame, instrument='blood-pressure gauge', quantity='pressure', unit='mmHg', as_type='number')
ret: 210 mmHg
